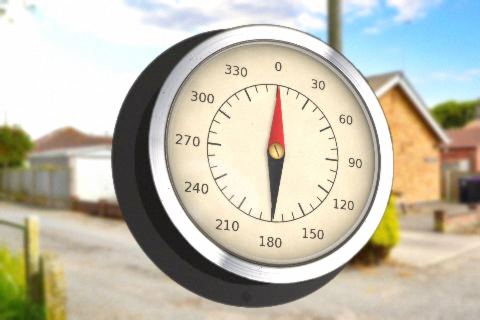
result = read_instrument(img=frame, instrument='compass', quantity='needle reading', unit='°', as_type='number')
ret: 0 °
